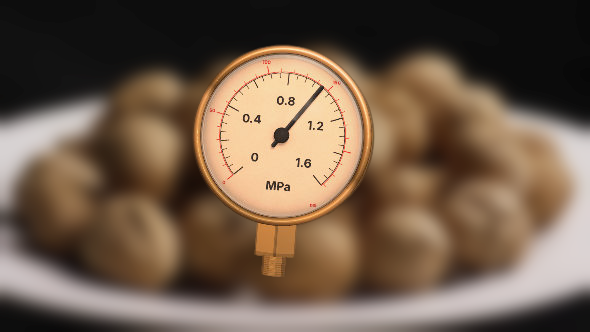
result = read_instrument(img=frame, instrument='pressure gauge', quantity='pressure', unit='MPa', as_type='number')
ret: 1 MPa
